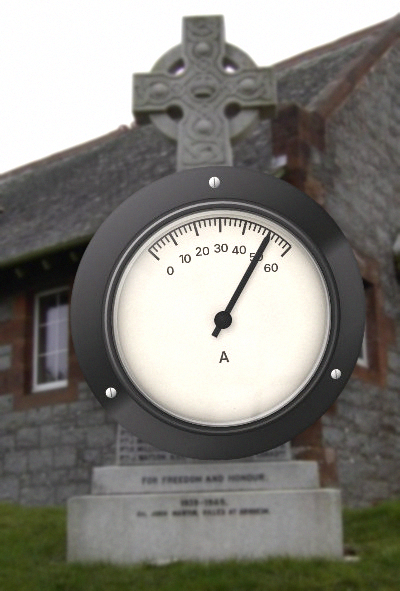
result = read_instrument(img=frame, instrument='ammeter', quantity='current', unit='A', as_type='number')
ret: 50 A
